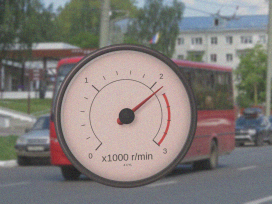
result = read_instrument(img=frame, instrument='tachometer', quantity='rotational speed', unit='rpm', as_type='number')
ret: 2100 rpm
